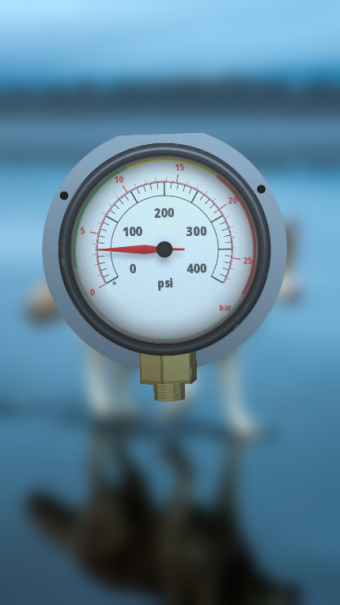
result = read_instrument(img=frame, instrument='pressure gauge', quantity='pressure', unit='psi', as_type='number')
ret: 50 psi
